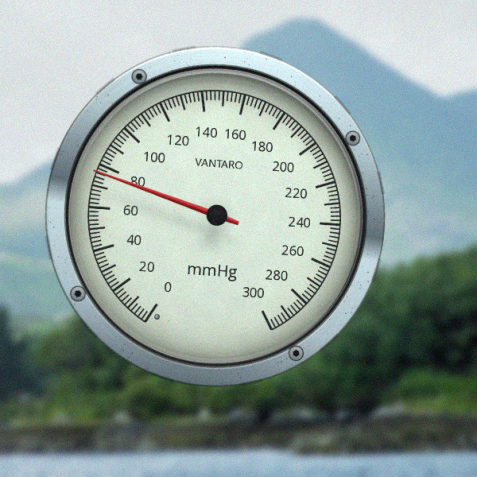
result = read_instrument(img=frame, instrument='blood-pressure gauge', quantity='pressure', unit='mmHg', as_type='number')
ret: 76 mmHg
